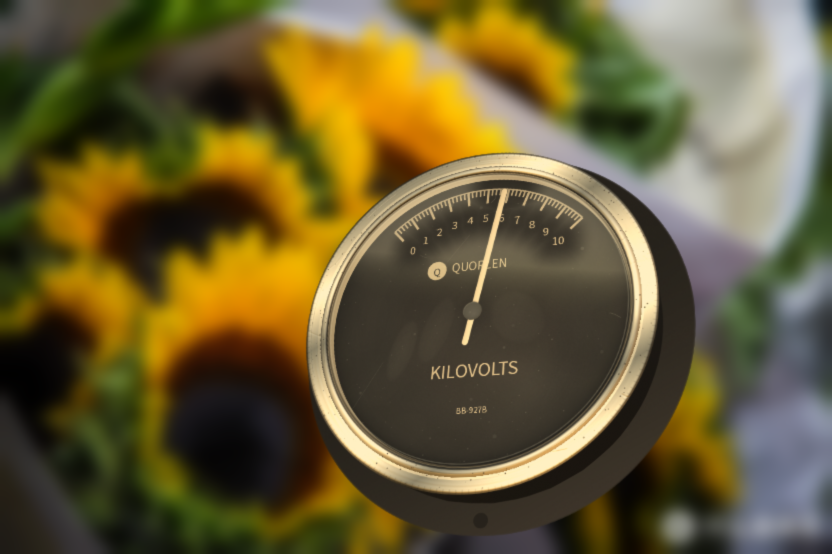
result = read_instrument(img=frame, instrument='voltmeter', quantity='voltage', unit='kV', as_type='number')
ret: 6 kV
